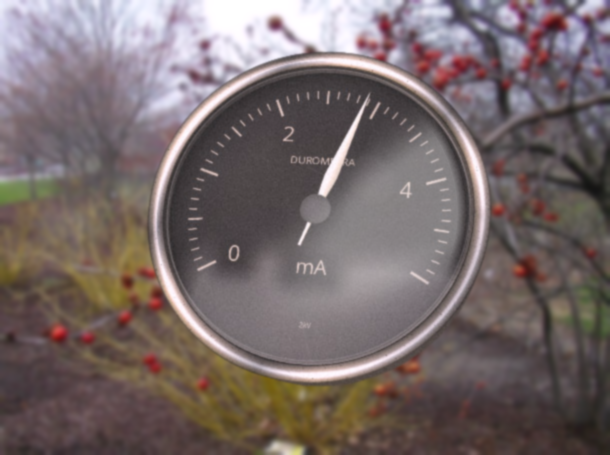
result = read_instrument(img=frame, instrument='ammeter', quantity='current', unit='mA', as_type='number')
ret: 2.9 mA
